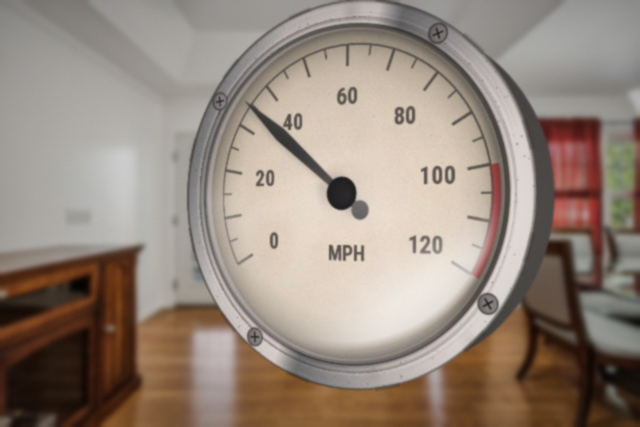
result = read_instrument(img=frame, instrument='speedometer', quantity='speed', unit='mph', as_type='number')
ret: 35 mph
